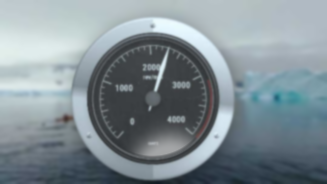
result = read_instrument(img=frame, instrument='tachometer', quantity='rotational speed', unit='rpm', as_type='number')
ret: 2300 rpm
